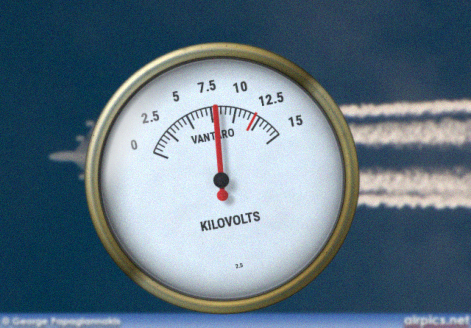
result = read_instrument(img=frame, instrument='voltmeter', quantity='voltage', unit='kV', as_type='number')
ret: 8 kV
